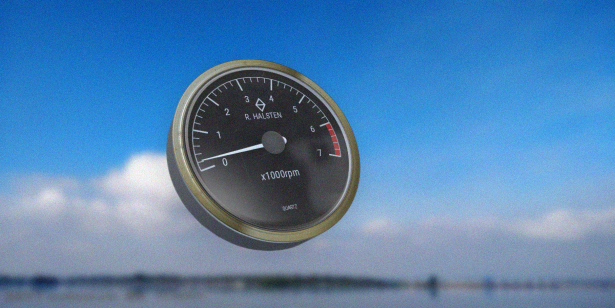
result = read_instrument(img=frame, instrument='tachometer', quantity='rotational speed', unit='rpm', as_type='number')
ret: 200 rpm
